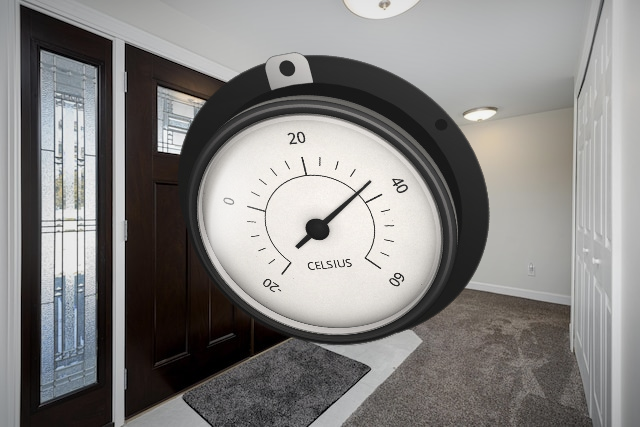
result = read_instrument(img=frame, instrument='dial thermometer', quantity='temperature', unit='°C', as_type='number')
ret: 36 °C
